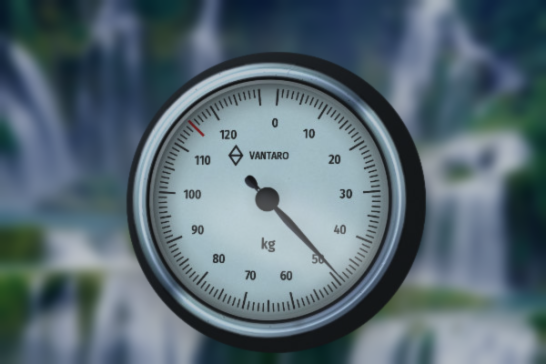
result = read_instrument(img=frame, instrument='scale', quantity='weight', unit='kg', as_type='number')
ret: 49 kg
